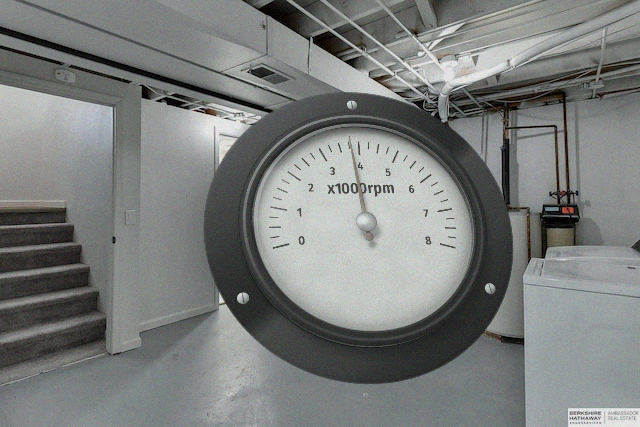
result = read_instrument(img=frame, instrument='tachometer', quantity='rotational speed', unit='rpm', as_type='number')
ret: 3750 rpm
